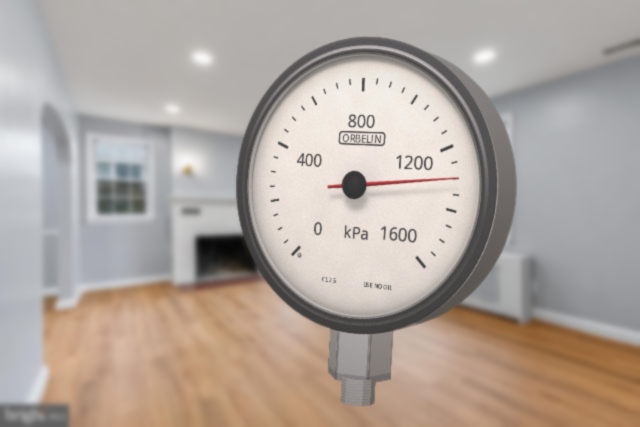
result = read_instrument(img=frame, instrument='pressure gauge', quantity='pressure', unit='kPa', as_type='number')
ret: 1300 kPa
